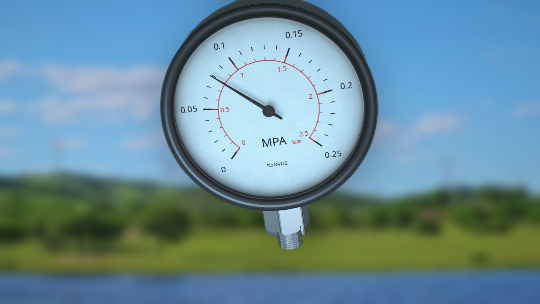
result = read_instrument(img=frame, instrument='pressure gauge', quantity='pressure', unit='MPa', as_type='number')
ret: 0.08 MPa
